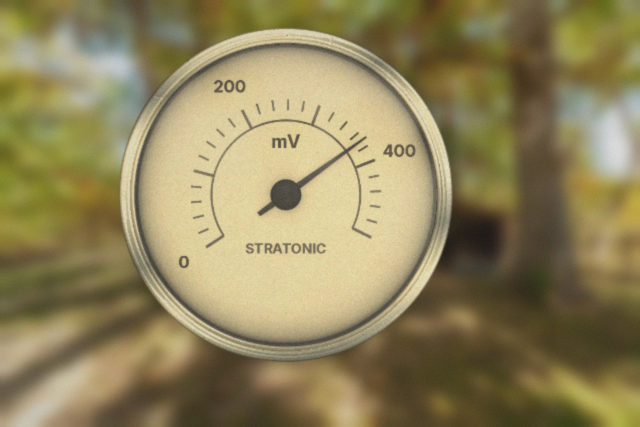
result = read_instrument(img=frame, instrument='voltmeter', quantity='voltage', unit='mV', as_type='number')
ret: 370 mV
